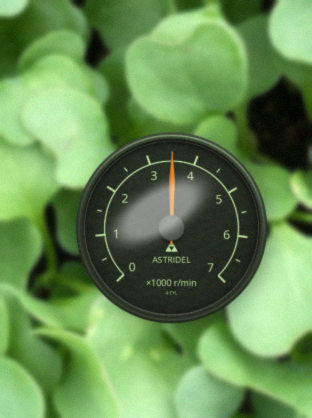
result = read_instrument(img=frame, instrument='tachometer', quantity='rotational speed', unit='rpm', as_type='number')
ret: 3500 rpm
